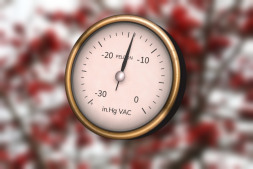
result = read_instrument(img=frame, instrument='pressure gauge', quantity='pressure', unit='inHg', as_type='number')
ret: -14 inHg
